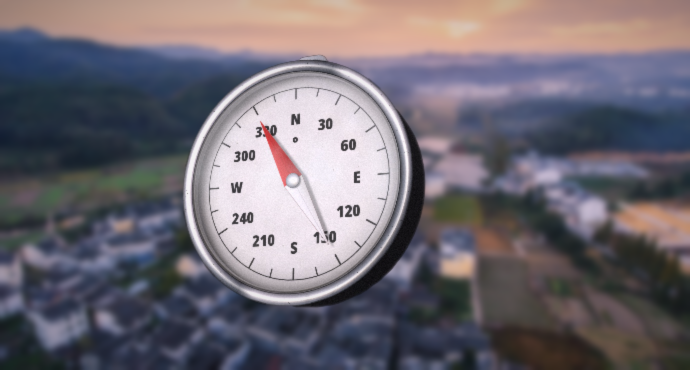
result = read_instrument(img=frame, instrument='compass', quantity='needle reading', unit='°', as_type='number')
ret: 330 °
